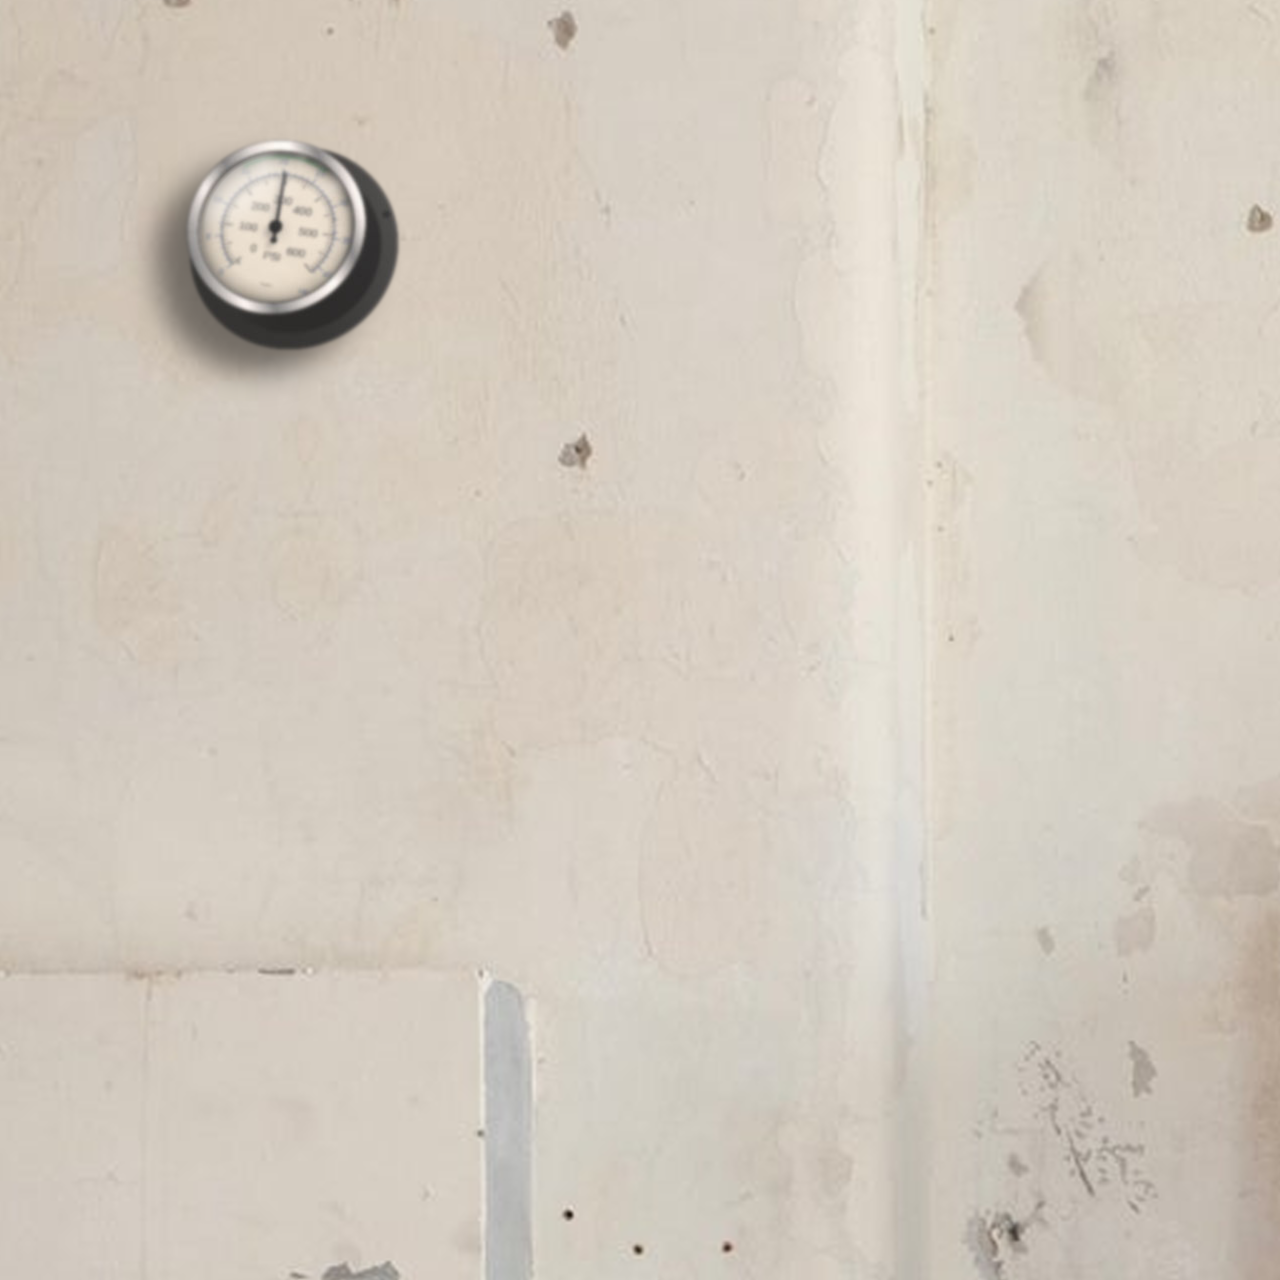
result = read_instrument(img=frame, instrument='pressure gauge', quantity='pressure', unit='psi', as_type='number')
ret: 300 psi
